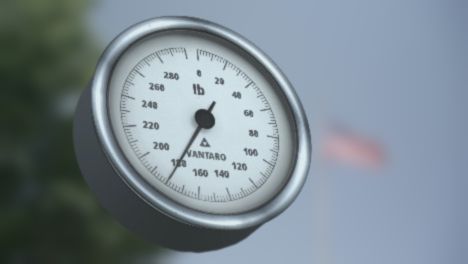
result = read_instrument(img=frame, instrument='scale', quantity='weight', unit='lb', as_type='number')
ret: 180 lb
